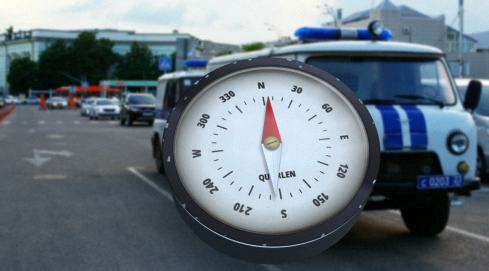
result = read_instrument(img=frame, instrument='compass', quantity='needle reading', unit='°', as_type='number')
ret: 5 °
